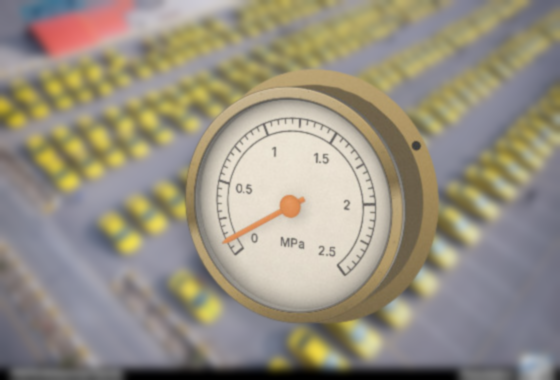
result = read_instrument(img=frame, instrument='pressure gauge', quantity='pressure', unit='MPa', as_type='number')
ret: 0.1 MPa
